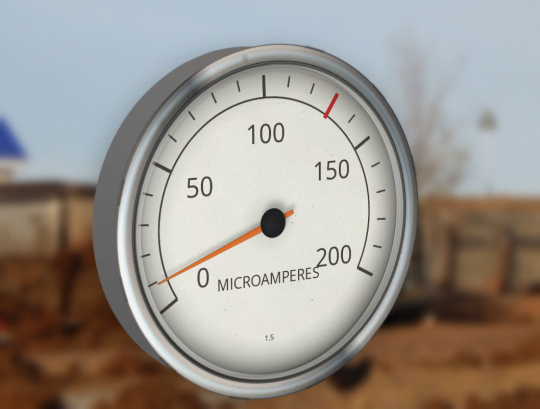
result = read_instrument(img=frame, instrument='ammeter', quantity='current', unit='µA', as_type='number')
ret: 10 µA
